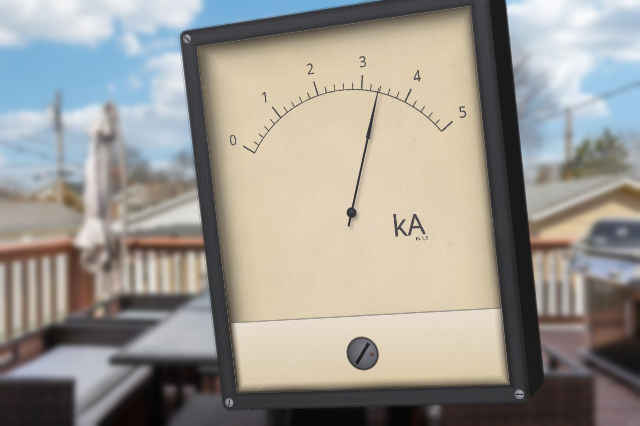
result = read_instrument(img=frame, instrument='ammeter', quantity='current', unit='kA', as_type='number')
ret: 3.4 kA
